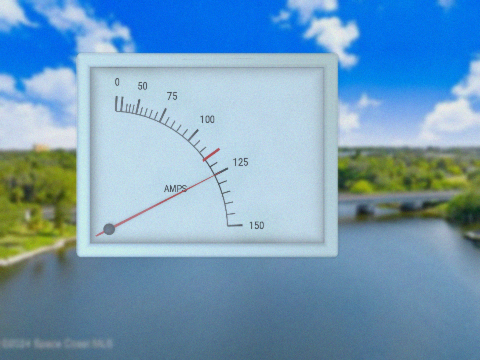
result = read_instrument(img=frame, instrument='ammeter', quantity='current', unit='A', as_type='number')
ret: 125 A
